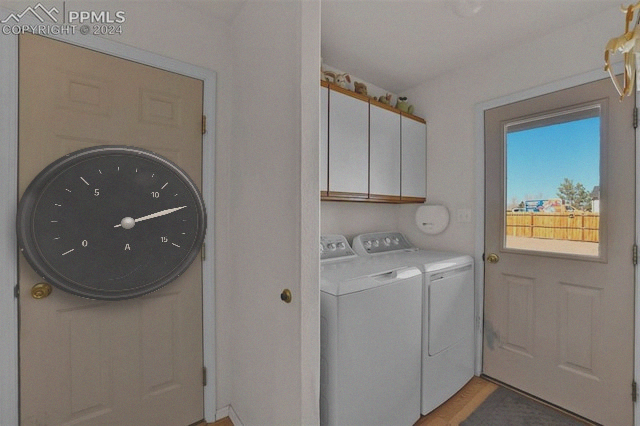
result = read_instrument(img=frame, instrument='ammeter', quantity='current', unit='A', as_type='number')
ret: 12 A
